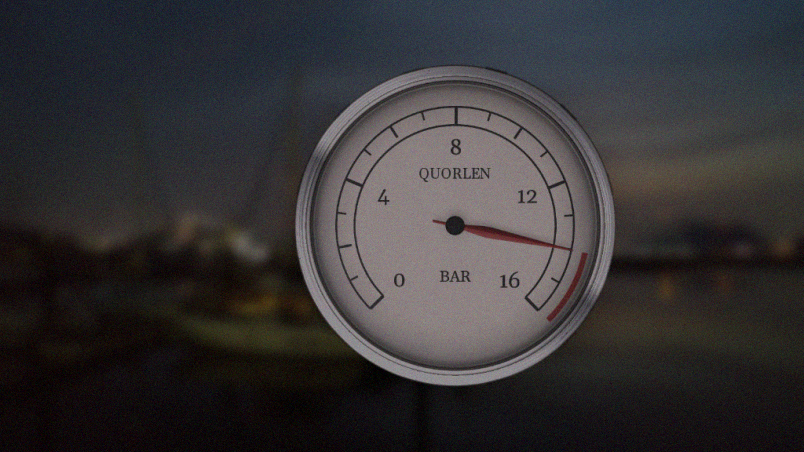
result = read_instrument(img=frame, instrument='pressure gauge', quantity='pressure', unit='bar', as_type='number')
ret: 14 bar
